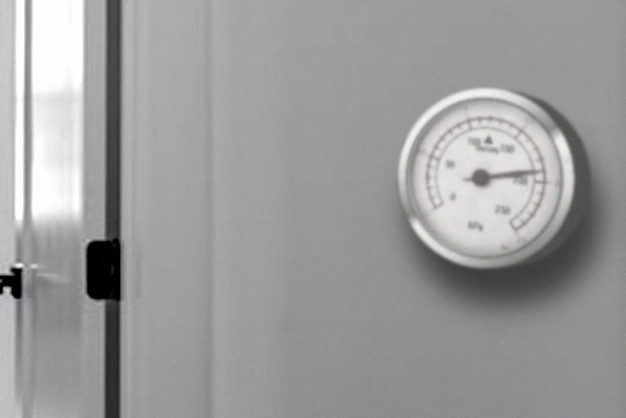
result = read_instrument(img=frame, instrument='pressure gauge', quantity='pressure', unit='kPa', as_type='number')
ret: 190 kPa
